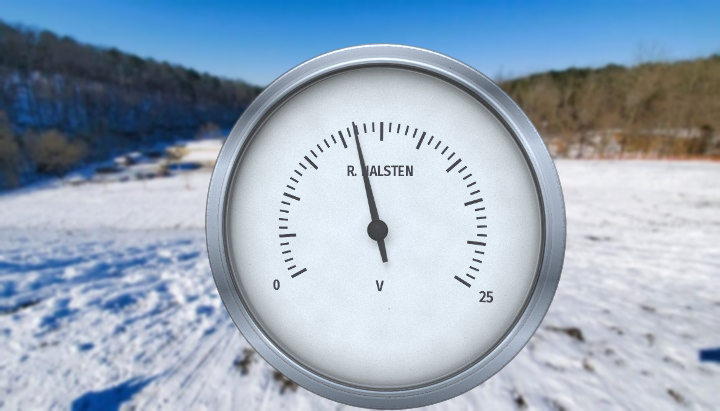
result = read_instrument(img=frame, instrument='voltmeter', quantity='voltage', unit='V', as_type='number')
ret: 11 V
